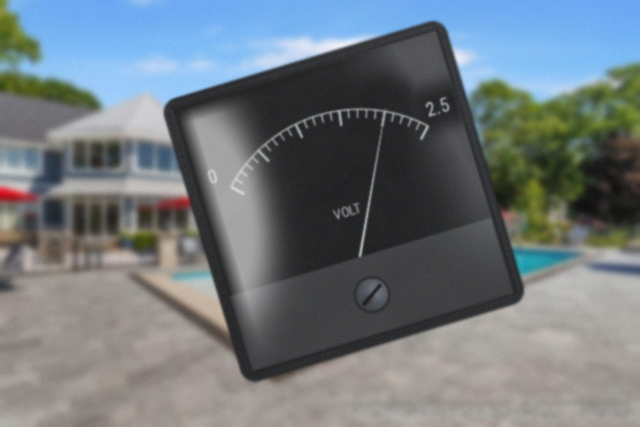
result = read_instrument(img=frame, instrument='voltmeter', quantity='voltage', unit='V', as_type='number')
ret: 2 V
